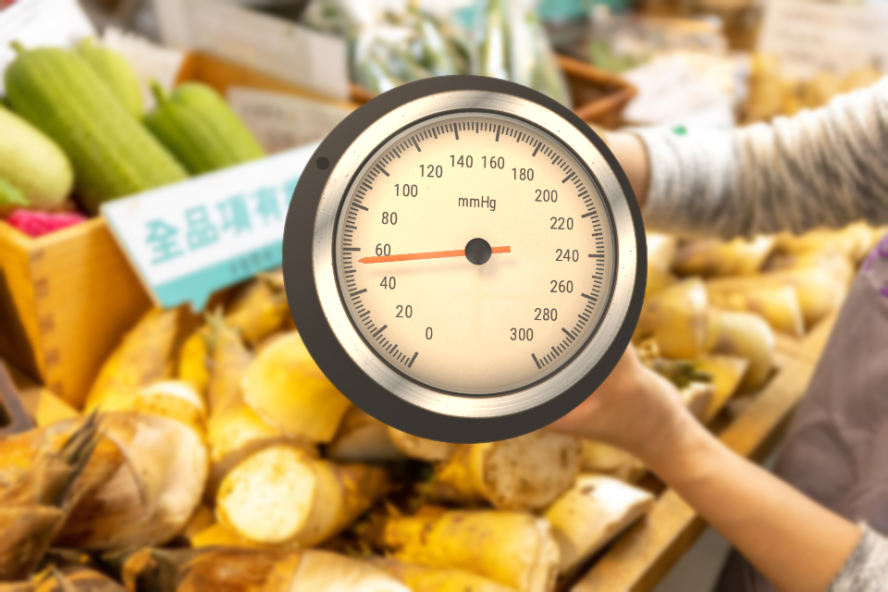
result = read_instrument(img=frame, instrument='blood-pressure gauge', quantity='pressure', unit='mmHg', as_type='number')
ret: 54 mmHg
